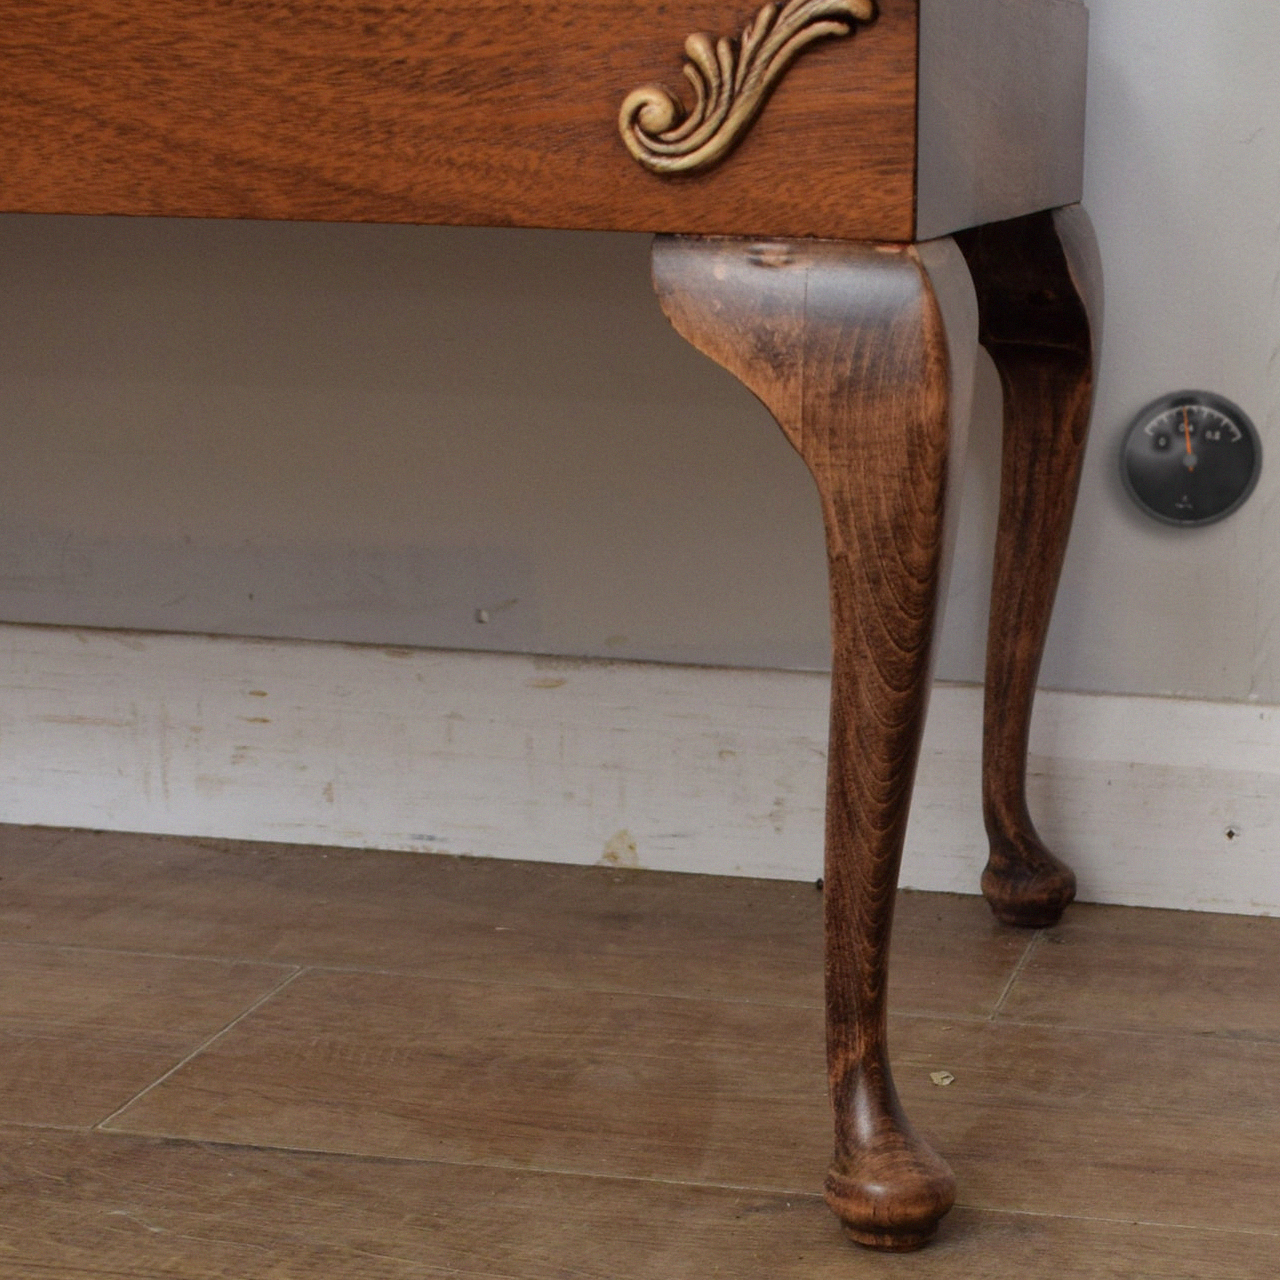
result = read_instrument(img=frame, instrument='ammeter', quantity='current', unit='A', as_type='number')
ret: 0.4 A
